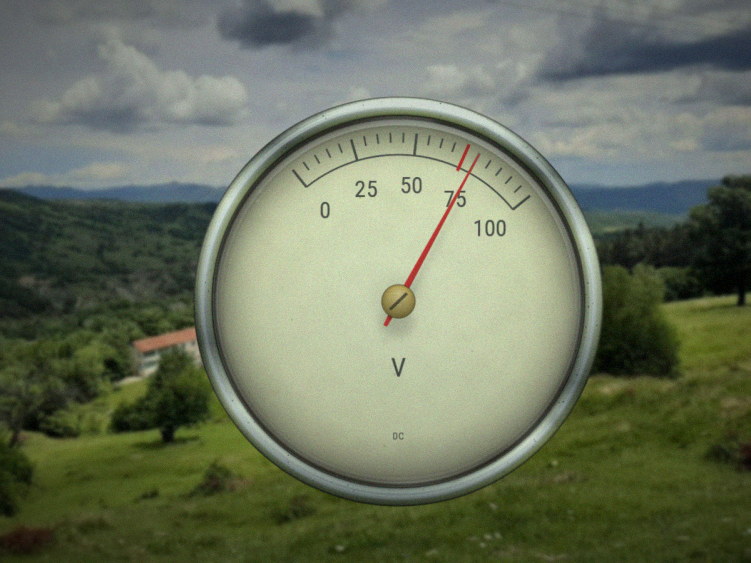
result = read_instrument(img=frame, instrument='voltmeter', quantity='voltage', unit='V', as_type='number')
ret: 75 V
